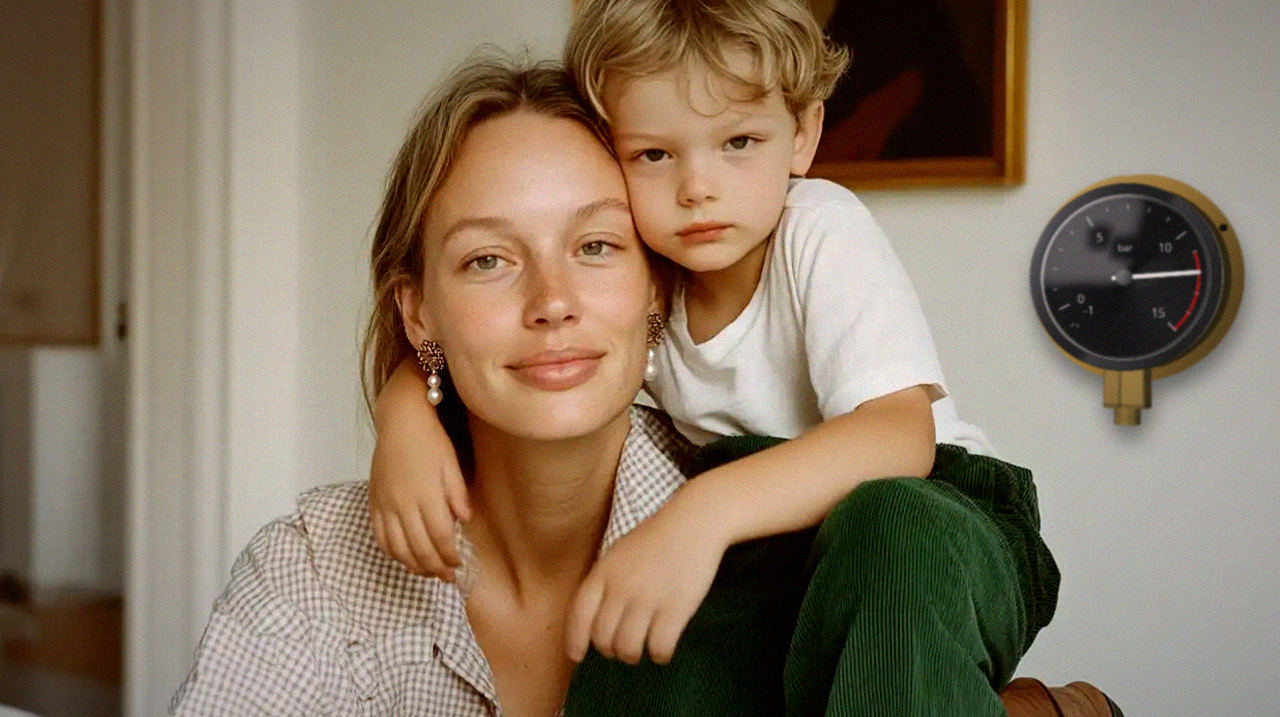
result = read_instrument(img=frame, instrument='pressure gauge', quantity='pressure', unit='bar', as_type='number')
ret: 12 bar
